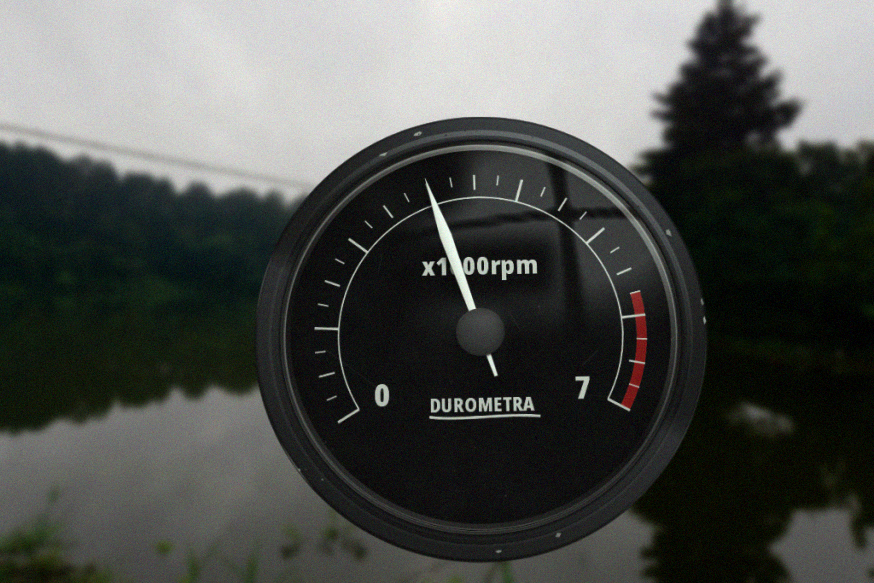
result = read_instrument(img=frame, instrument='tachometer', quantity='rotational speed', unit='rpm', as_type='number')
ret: 3000 rpm
